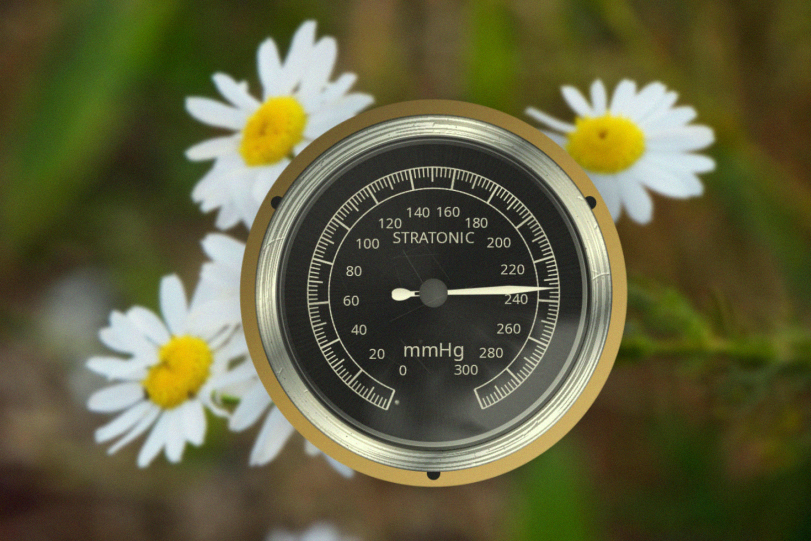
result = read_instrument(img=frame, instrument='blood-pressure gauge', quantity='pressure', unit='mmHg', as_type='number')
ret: 234 mmHg
